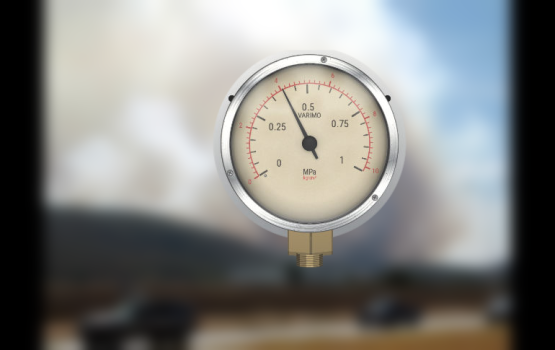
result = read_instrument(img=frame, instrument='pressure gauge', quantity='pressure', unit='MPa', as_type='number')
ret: 0.4 MPa
